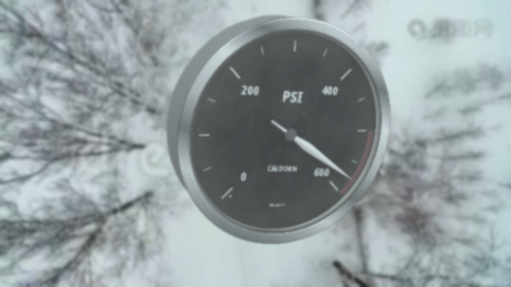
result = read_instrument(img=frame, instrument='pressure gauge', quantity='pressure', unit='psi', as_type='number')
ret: 575 psi
